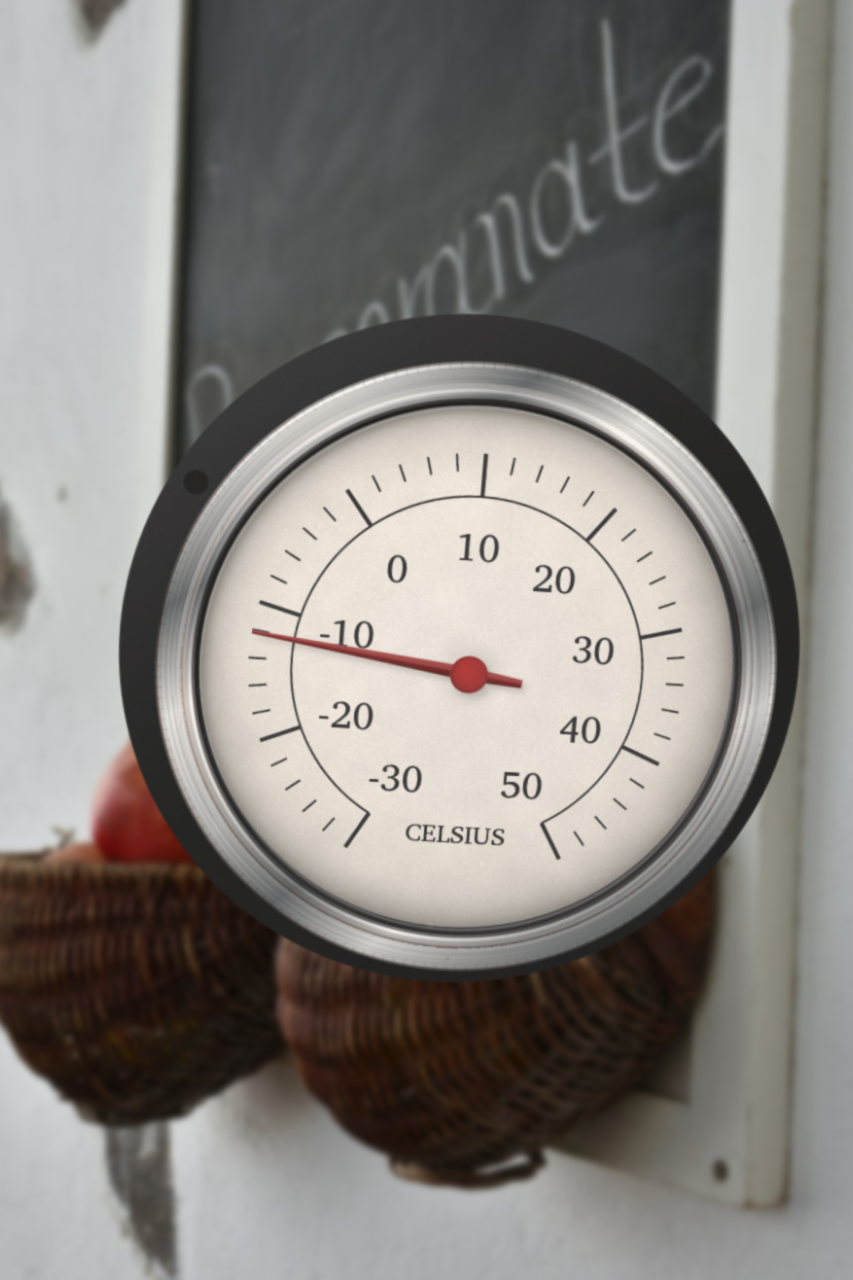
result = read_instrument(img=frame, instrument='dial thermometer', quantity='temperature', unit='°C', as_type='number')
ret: -12 °C
